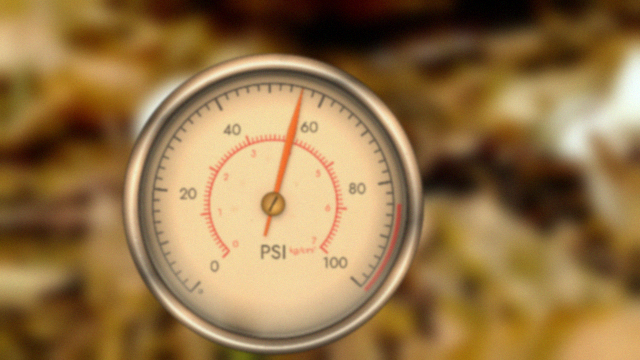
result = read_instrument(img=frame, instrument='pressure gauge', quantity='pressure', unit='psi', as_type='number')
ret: 56 psi
